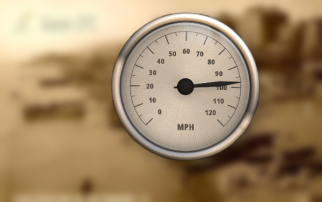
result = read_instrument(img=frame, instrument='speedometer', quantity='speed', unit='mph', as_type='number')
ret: 97.5 mph
